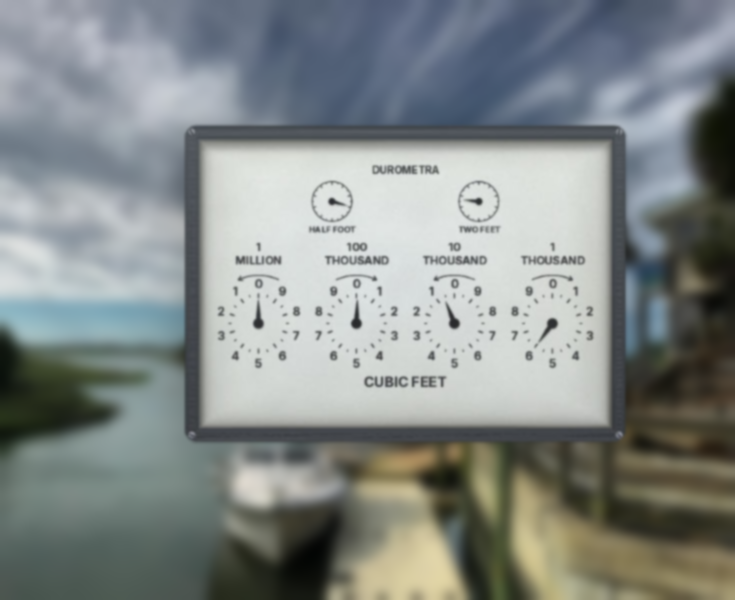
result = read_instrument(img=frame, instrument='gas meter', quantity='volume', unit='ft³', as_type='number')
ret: 600 ft³
